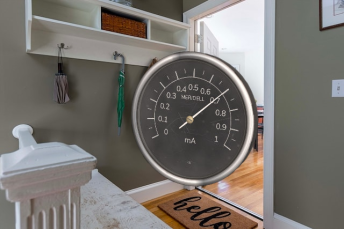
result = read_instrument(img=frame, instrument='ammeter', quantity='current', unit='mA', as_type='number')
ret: 0.7 mA
